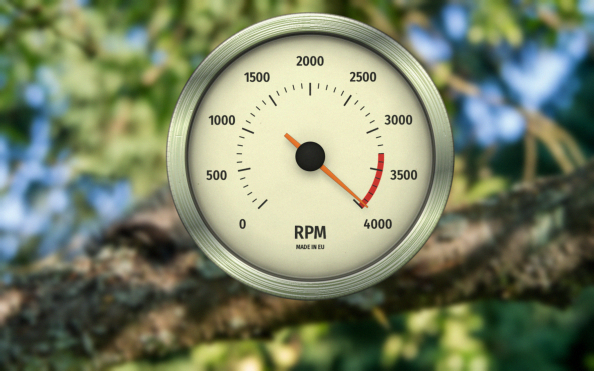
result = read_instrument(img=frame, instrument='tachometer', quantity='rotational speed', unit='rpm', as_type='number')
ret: 3950 rpm
